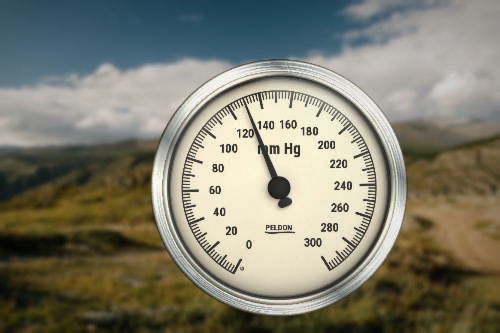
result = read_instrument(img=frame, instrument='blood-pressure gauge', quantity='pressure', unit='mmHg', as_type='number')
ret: 130 mmHg
